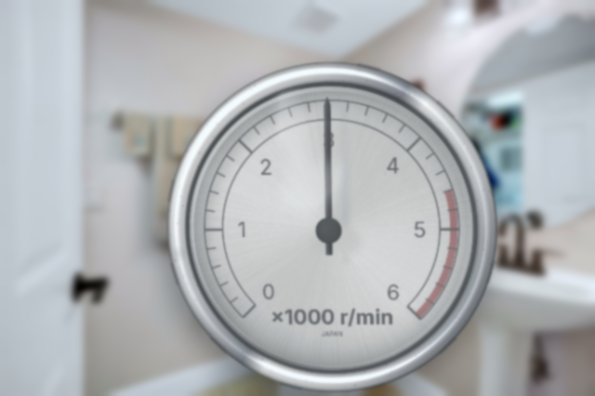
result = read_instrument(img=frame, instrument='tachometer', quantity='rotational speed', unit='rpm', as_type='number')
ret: 3000 rpm
